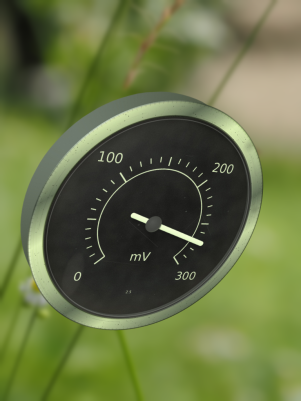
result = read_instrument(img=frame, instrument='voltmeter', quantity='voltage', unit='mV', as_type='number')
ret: 270 mV
